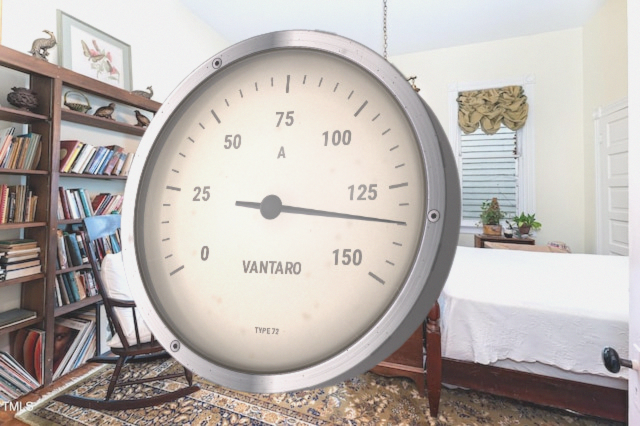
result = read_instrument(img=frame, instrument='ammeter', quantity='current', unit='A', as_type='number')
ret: 135 A
